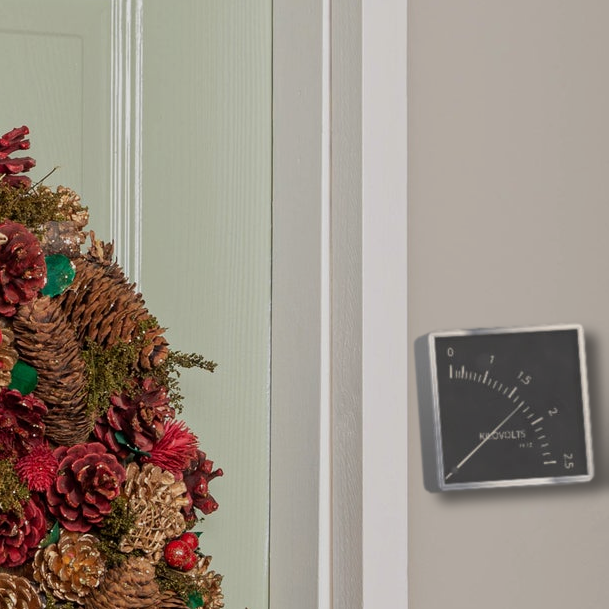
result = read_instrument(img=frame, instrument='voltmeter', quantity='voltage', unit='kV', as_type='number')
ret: 1.7 kV
